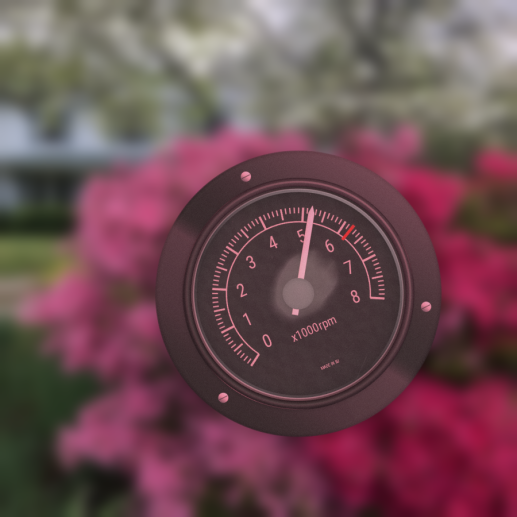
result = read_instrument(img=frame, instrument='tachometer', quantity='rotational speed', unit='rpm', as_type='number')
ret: 5200 rpm
